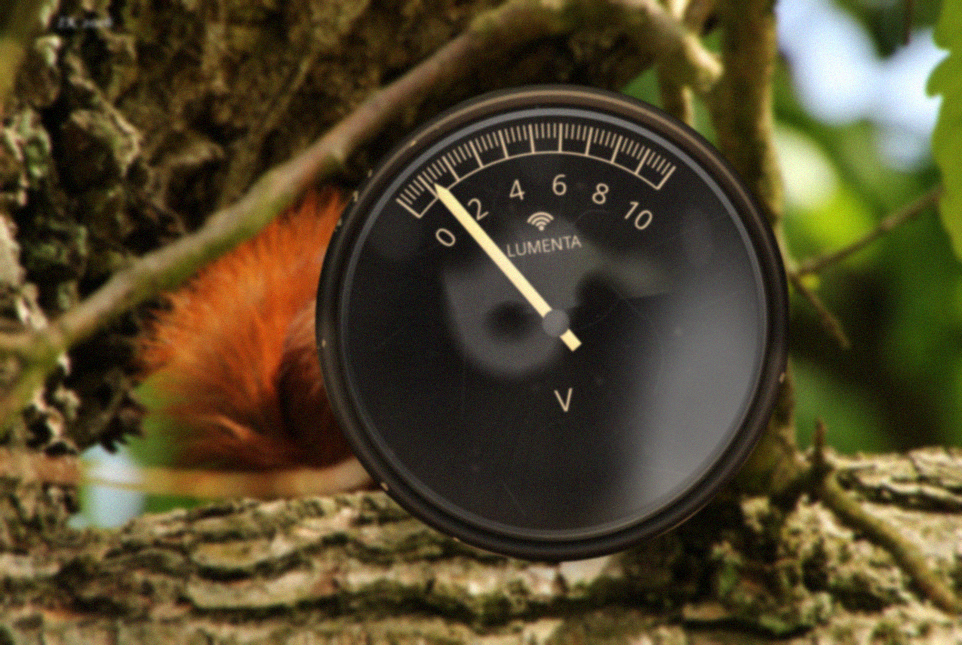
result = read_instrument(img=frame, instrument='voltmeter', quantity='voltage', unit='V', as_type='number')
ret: 1.2 V
